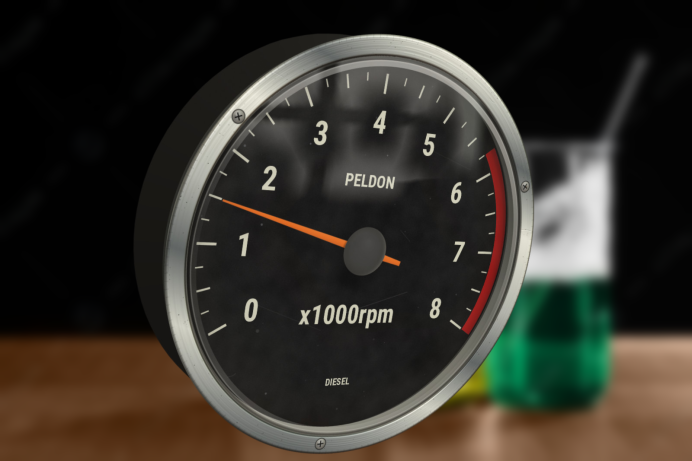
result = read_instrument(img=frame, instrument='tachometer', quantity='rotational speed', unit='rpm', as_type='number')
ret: 1500 rpm
